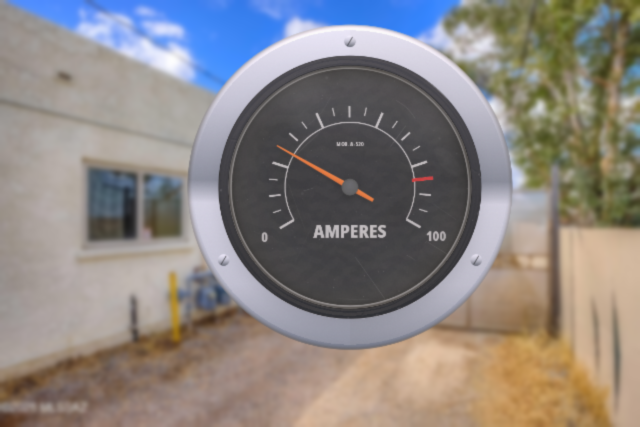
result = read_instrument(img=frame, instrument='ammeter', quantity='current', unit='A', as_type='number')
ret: 25 A
